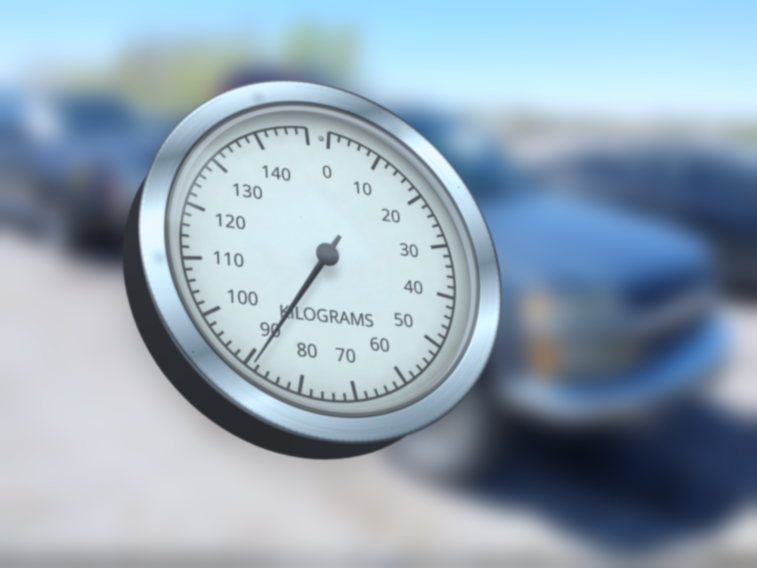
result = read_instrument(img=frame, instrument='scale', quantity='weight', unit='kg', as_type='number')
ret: 89 kg
